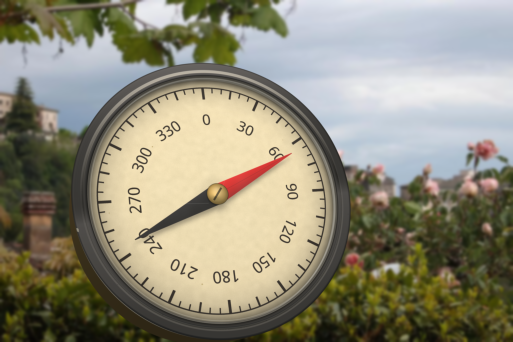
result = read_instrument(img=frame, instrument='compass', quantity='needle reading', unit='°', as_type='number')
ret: 65 °
